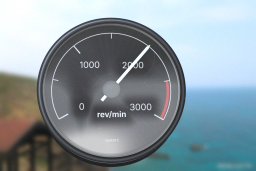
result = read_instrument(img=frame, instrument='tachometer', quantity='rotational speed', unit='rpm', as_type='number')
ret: 2000 rpm
